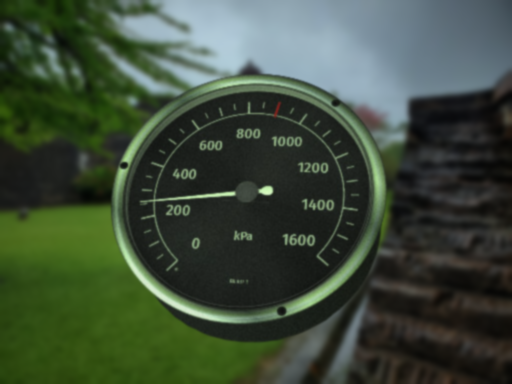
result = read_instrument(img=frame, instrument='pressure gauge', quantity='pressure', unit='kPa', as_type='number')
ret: 250 kPa
